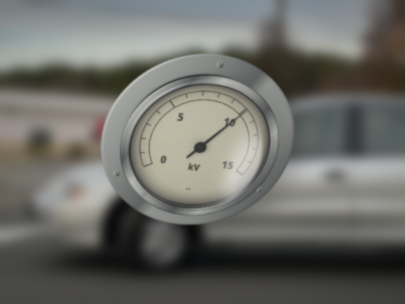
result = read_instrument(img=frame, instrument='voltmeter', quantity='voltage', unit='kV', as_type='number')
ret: 10 kV
